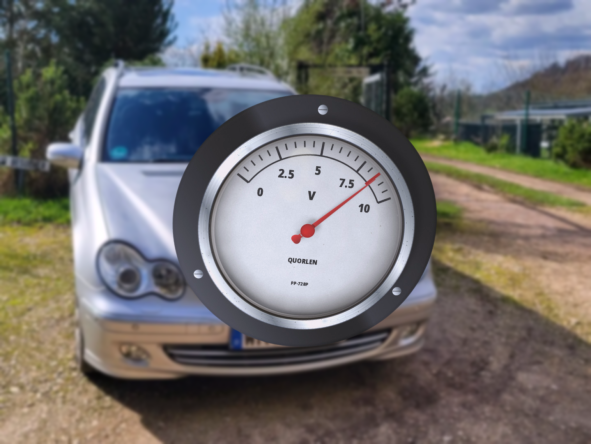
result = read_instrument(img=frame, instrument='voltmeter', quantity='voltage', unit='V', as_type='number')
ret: 8.5 V
